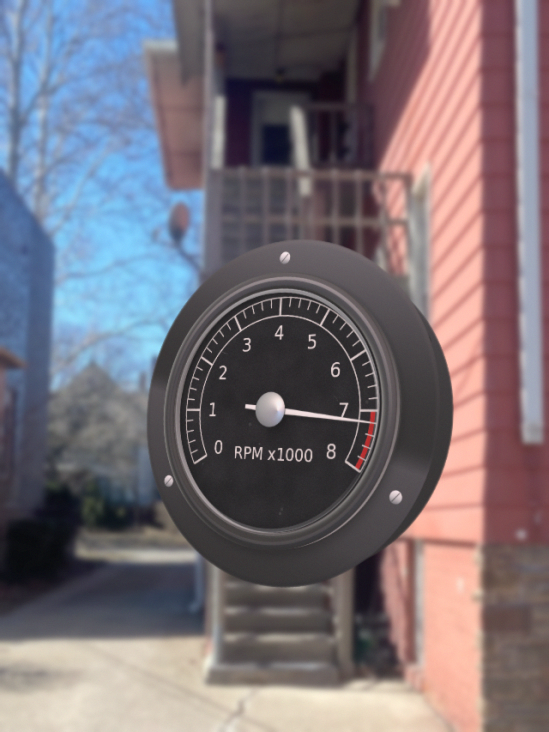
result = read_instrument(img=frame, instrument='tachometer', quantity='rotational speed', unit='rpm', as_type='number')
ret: 7200 rpm
